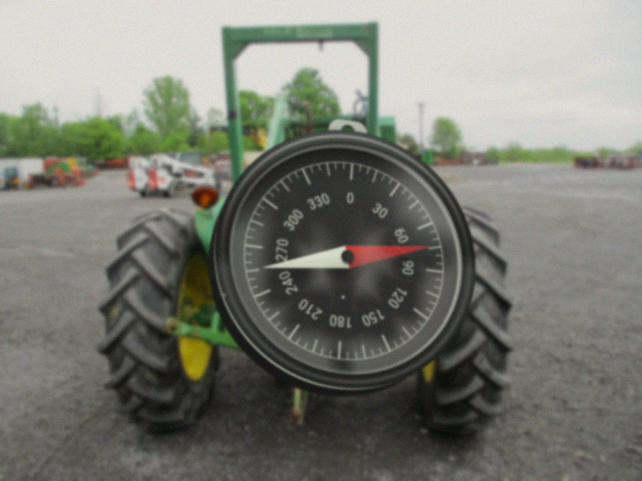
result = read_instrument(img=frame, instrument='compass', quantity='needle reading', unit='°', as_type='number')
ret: 75 °
